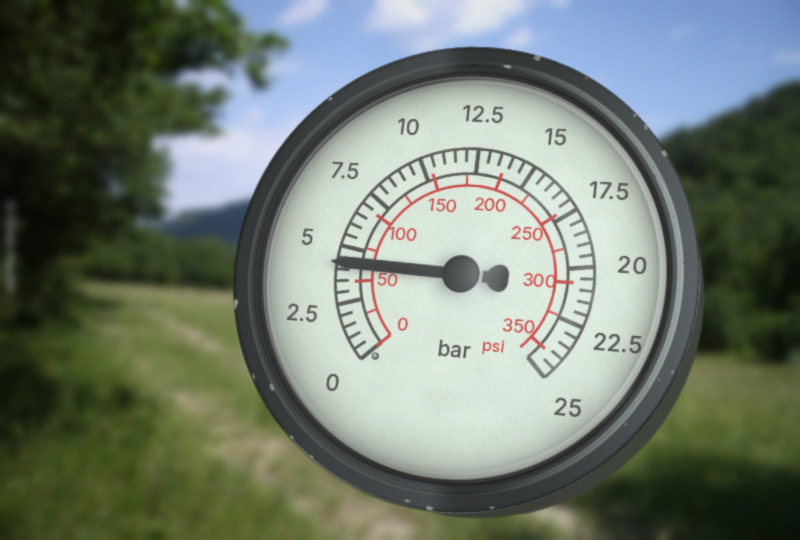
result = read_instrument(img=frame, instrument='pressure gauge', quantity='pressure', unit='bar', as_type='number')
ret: 4.25 bar
